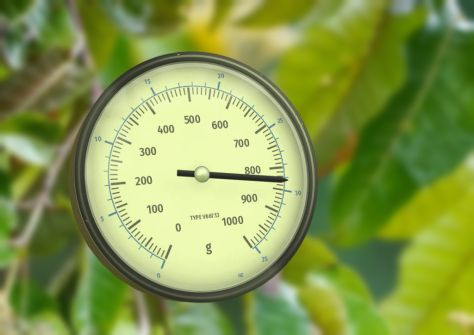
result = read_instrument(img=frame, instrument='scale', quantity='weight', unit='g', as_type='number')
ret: 830 g
